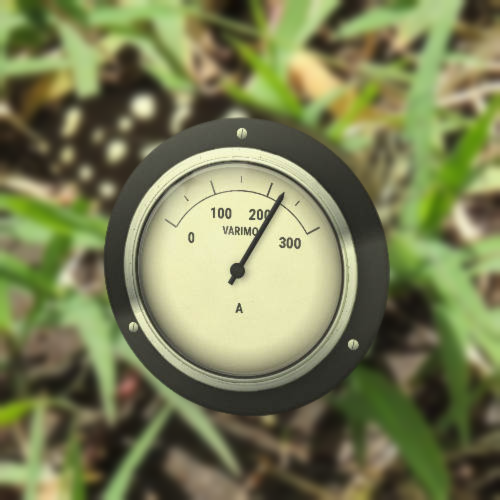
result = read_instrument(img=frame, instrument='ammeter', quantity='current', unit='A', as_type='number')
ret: 225 A
